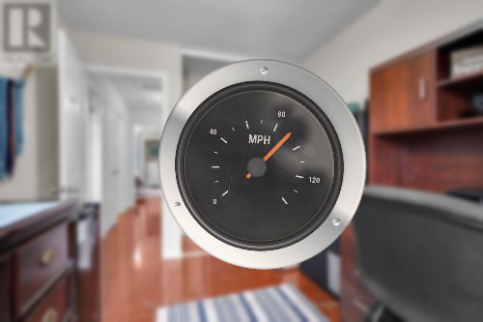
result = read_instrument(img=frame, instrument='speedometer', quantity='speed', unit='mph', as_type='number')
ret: 90 mph
